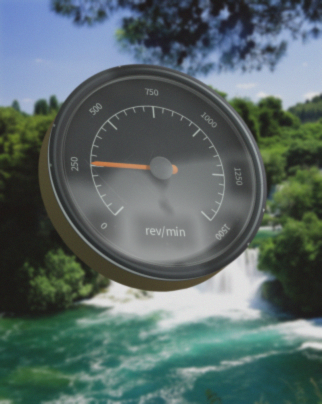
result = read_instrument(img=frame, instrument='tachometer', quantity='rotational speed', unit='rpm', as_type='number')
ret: 250 rpm
